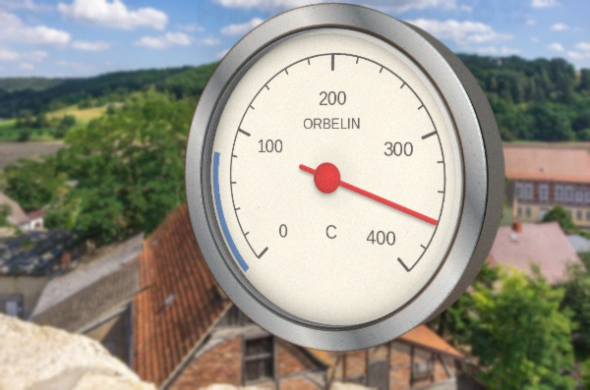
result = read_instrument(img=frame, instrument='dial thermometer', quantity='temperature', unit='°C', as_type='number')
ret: 360 °C
